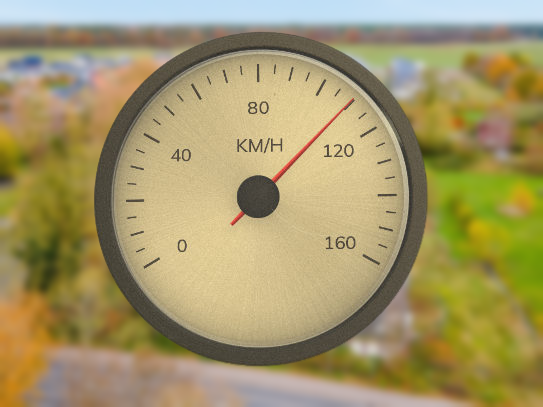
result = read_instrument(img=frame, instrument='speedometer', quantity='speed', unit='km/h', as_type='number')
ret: 110 km/h
